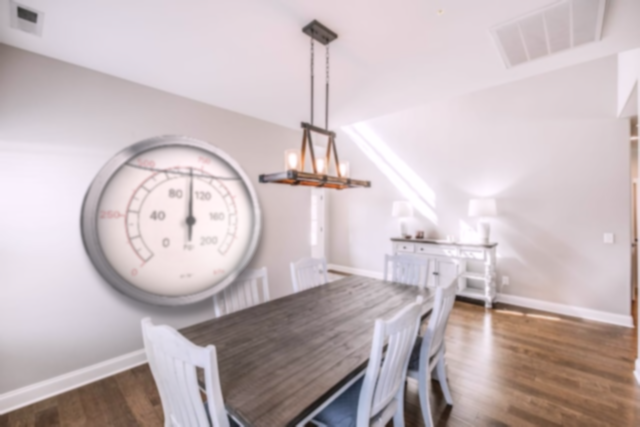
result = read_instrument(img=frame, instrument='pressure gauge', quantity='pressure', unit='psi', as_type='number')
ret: 100 psi
